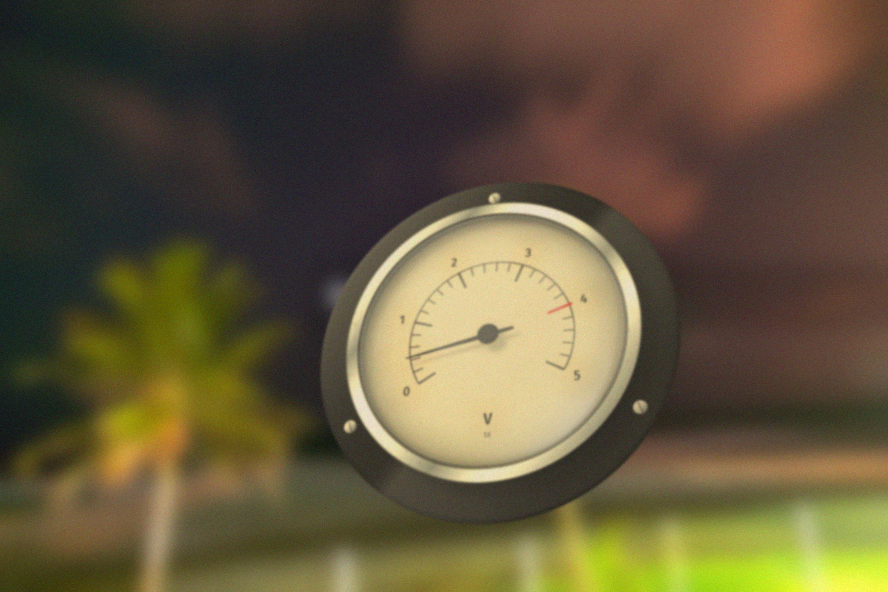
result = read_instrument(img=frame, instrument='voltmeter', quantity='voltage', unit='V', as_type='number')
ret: 0.4 V
